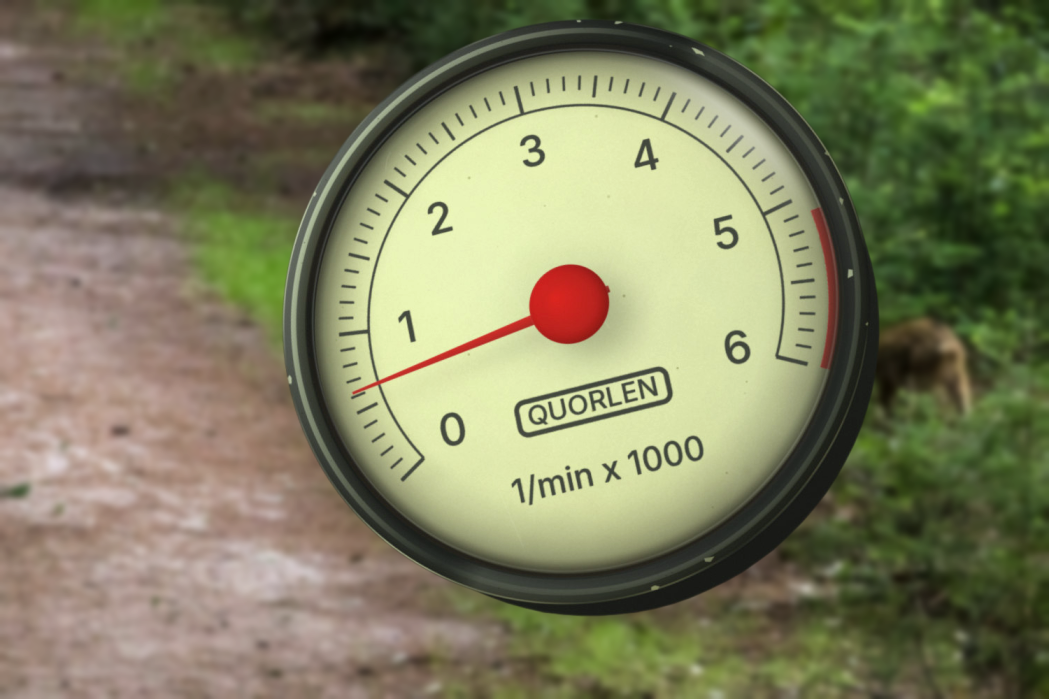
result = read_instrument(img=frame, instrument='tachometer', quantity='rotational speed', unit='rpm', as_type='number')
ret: 600 rpm
